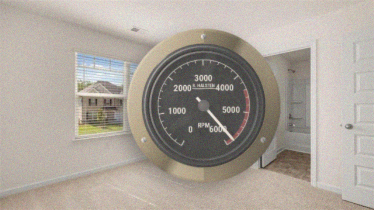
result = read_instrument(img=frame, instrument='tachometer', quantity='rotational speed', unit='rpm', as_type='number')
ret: 5800 rpm
